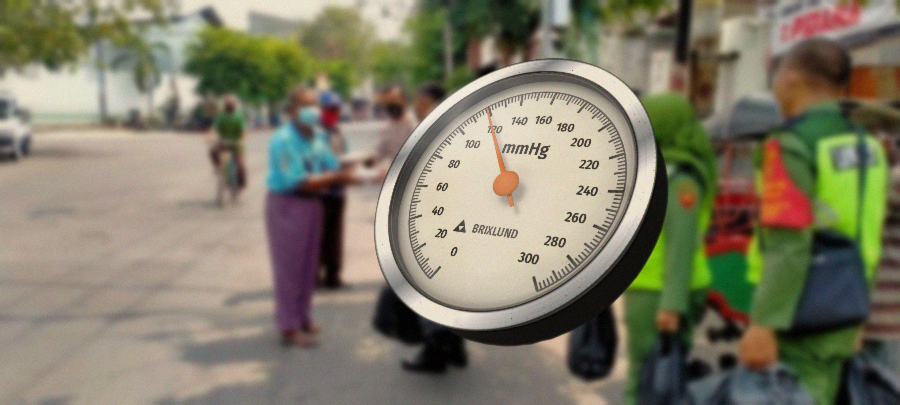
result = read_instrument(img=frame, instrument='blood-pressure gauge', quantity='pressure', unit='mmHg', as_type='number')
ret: 120 mmHg
